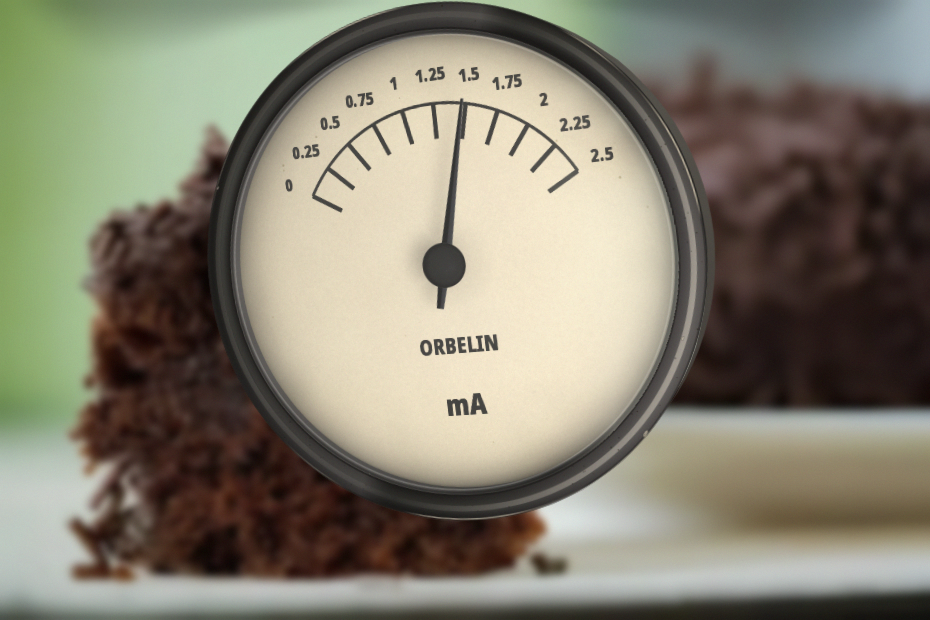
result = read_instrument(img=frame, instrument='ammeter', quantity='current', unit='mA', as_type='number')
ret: 1.5 mA
